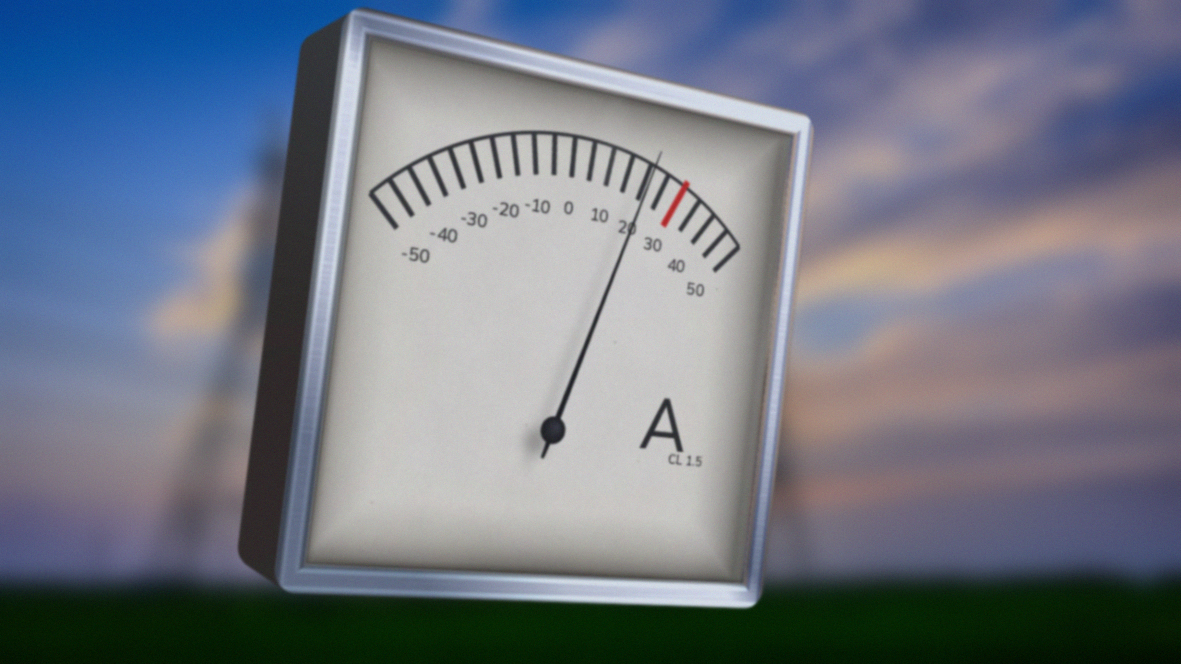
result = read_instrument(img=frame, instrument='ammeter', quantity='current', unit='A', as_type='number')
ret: 20 A
